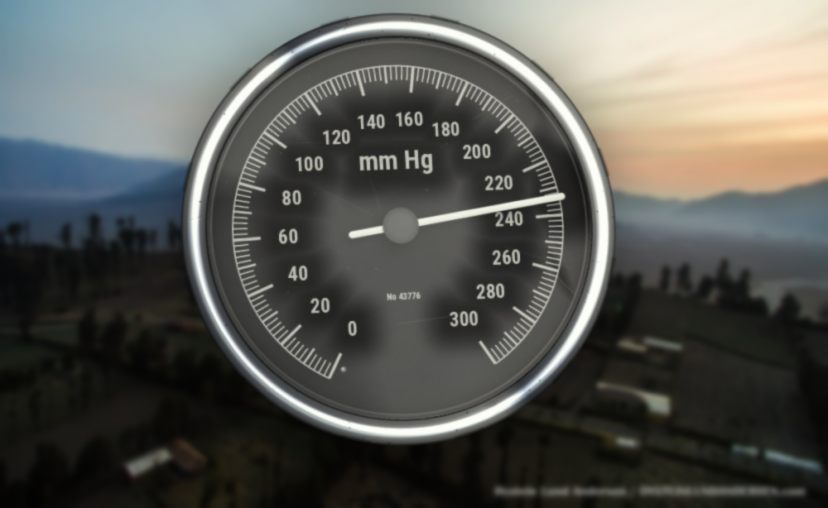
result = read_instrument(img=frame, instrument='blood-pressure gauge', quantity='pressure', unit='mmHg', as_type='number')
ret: 234 mmHg
